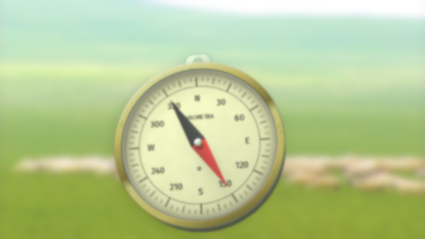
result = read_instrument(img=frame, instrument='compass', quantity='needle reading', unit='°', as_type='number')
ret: 150 °
